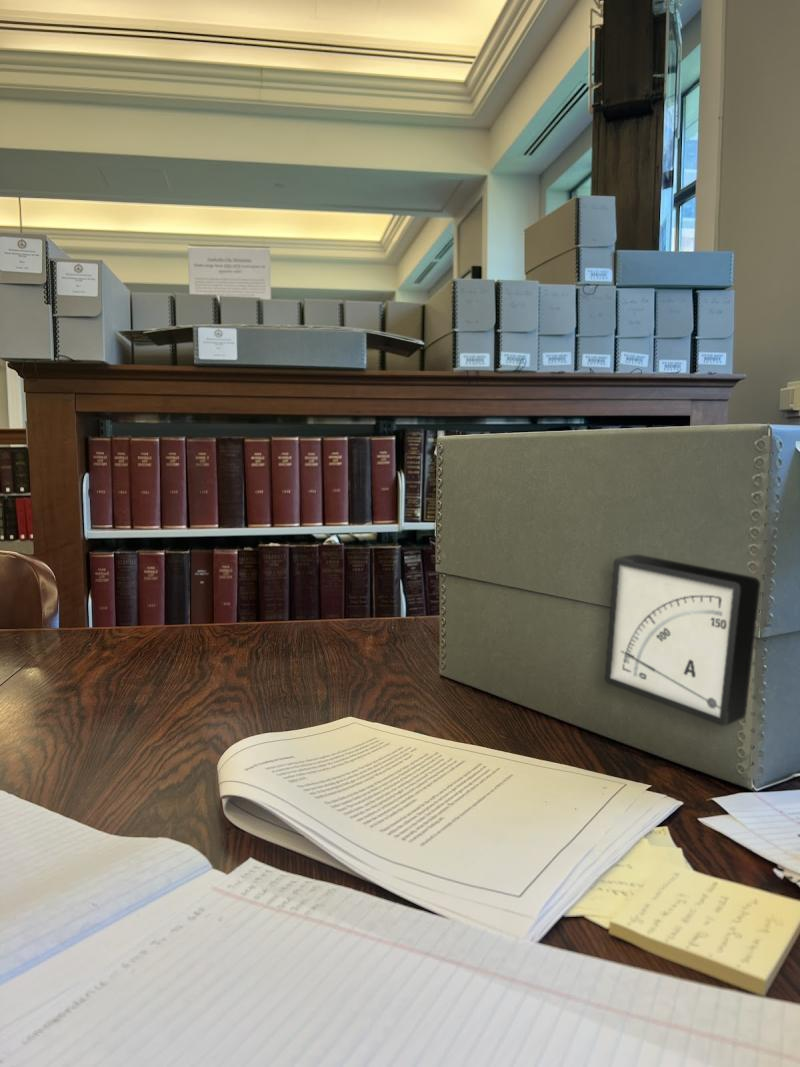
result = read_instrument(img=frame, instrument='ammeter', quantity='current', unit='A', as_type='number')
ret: 50 A
